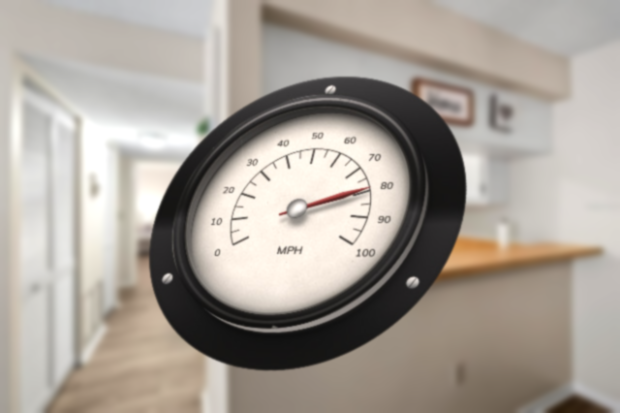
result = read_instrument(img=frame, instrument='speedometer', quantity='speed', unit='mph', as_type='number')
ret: 80 mph
